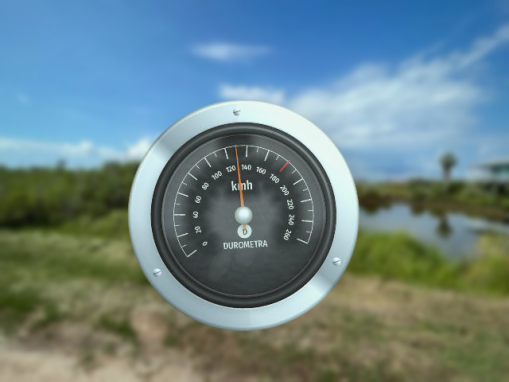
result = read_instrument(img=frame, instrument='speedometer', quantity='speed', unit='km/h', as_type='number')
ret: 130 km/h
